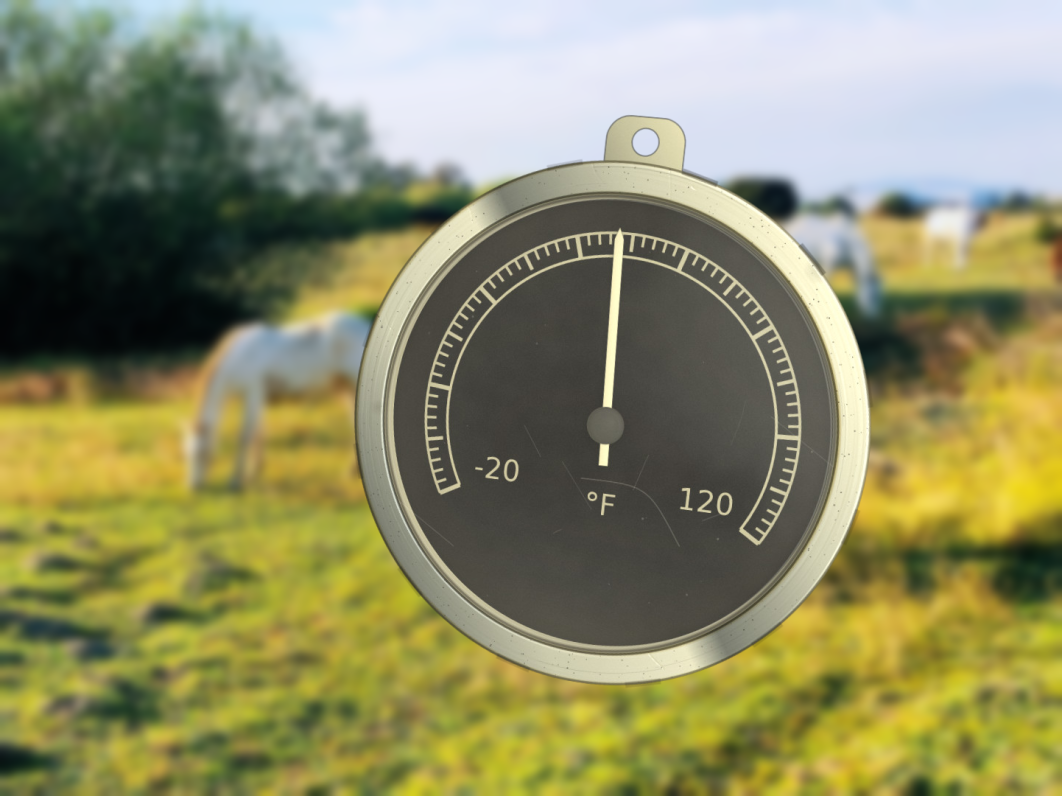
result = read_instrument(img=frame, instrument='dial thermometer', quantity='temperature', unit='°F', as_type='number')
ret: 48 °F
